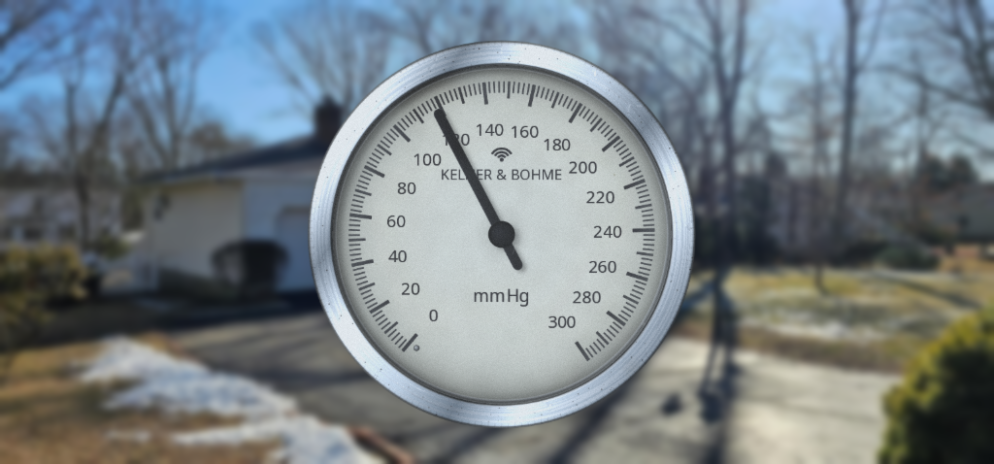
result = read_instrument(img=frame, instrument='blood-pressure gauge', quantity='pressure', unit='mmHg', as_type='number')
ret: 118 mmHg
